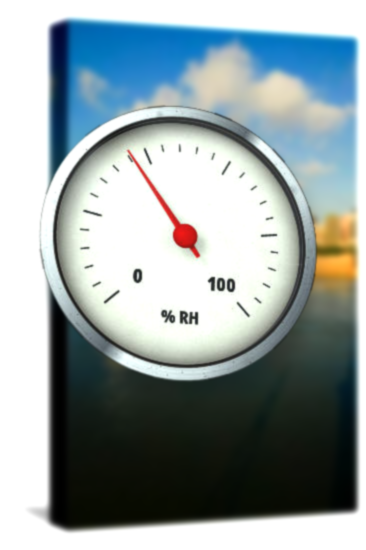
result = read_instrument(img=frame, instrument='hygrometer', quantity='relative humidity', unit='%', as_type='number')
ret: 36 %
